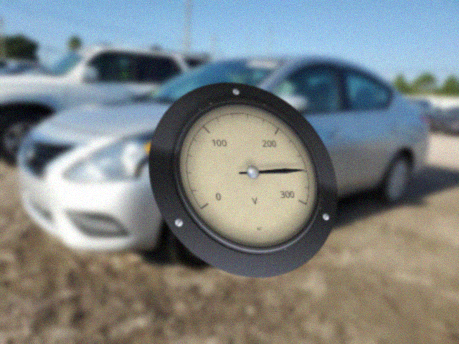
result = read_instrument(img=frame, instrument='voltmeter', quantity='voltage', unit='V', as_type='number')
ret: 260 V
